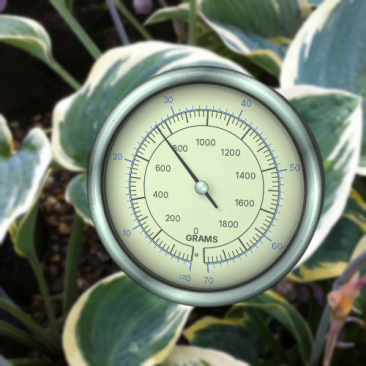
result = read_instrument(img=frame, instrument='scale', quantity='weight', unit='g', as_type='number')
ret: 760 g
